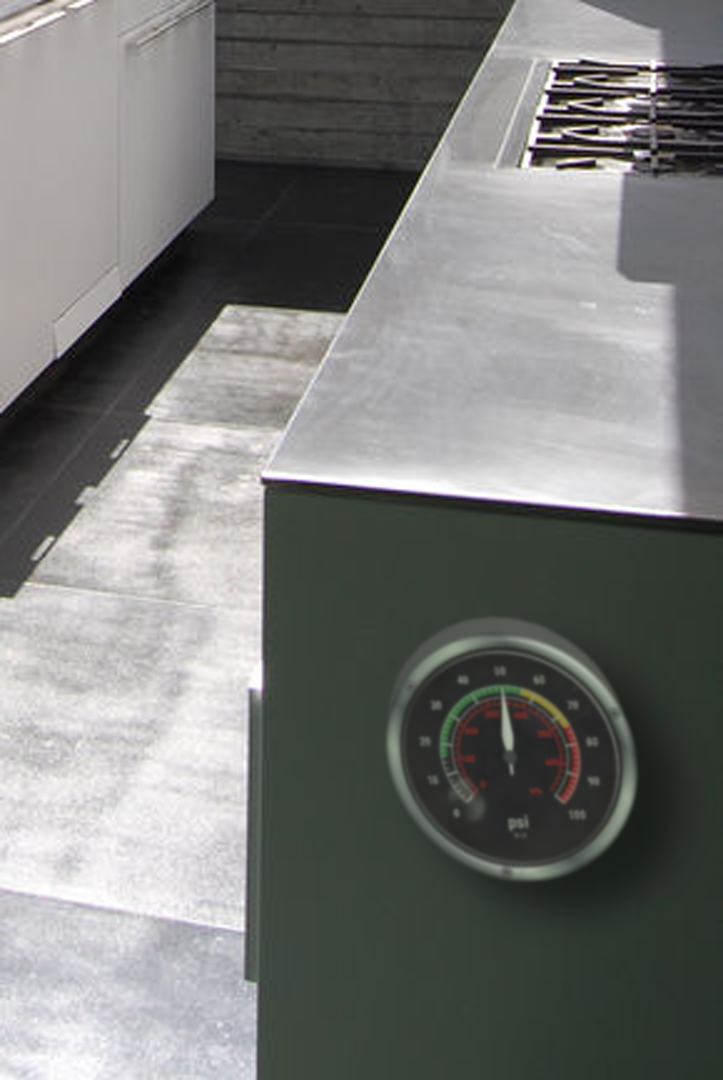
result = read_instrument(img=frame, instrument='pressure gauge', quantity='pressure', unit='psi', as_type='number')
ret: 50 psi
